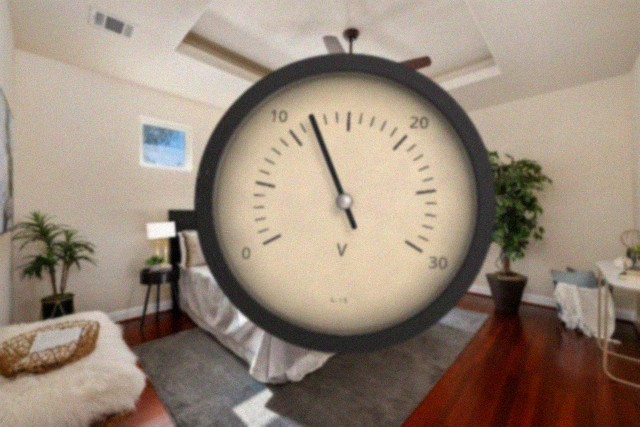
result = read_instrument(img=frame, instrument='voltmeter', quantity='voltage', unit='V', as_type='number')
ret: 12 V
